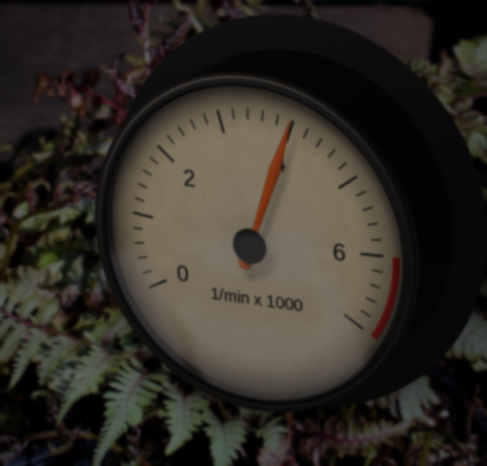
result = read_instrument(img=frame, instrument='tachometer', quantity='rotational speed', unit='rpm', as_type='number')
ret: 4000 rpm
